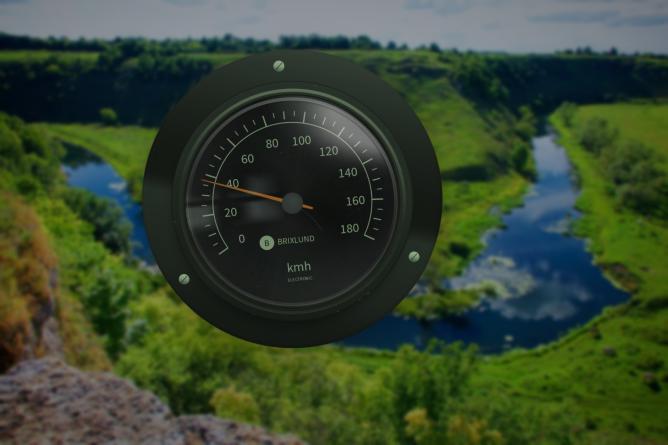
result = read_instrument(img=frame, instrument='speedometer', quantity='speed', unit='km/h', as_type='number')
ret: 37.5 km/h
